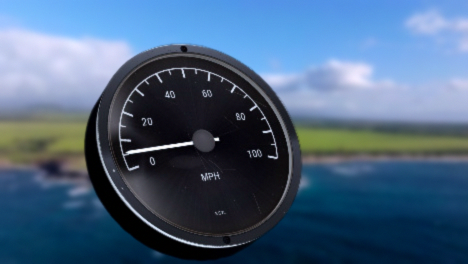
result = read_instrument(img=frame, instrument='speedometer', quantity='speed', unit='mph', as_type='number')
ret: 5 mph
